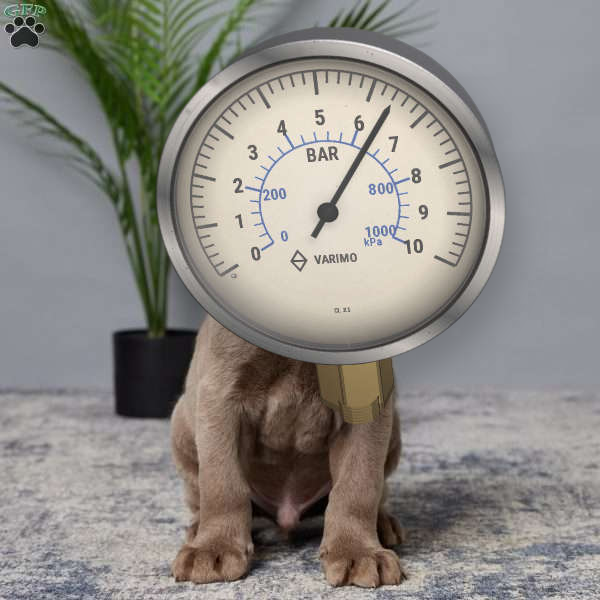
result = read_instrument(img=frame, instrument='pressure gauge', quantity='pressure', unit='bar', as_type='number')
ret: 6.4 bar
